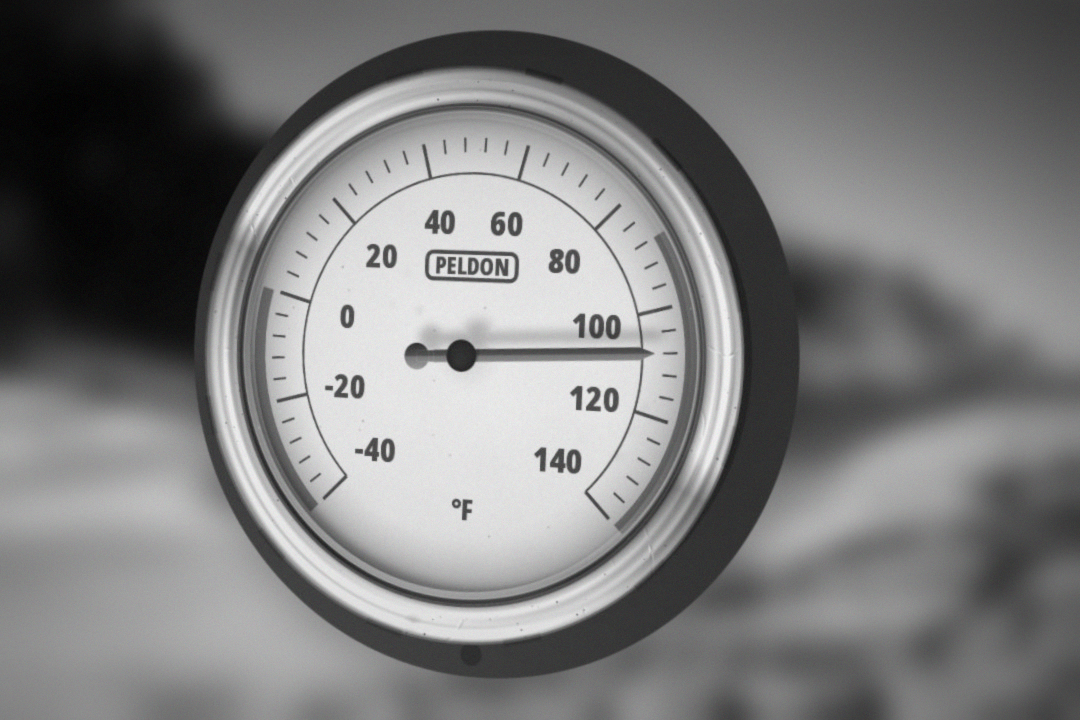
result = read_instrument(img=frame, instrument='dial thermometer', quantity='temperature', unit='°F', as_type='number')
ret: 108 °F
